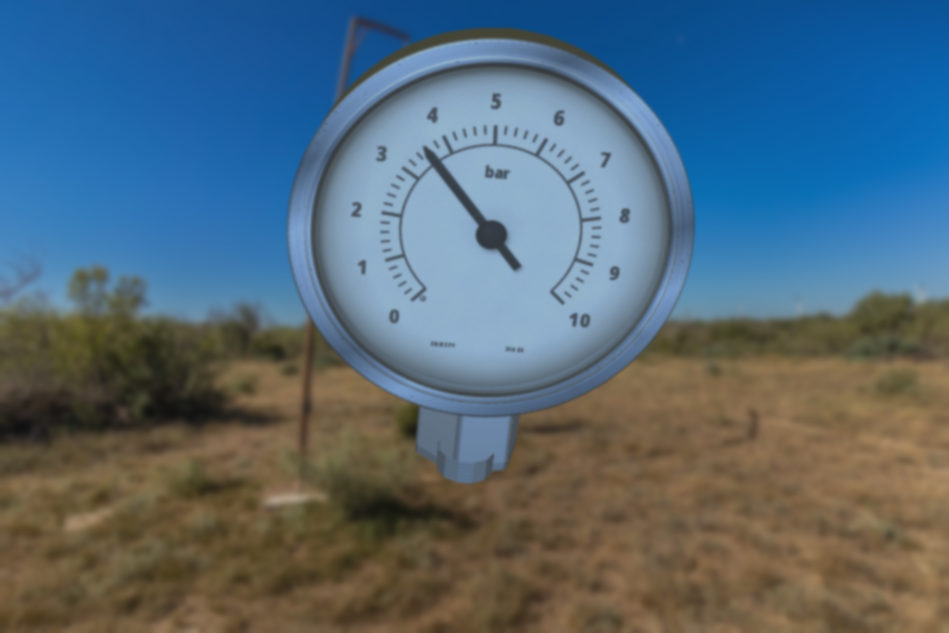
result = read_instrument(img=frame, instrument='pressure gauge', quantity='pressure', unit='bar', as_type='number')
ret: 3.6 bar
